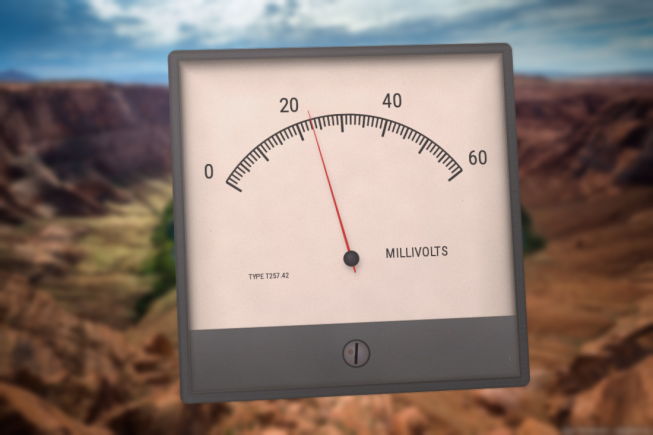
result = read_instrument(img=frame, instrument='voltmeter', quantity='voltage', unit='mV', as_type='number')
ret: 23 mV
